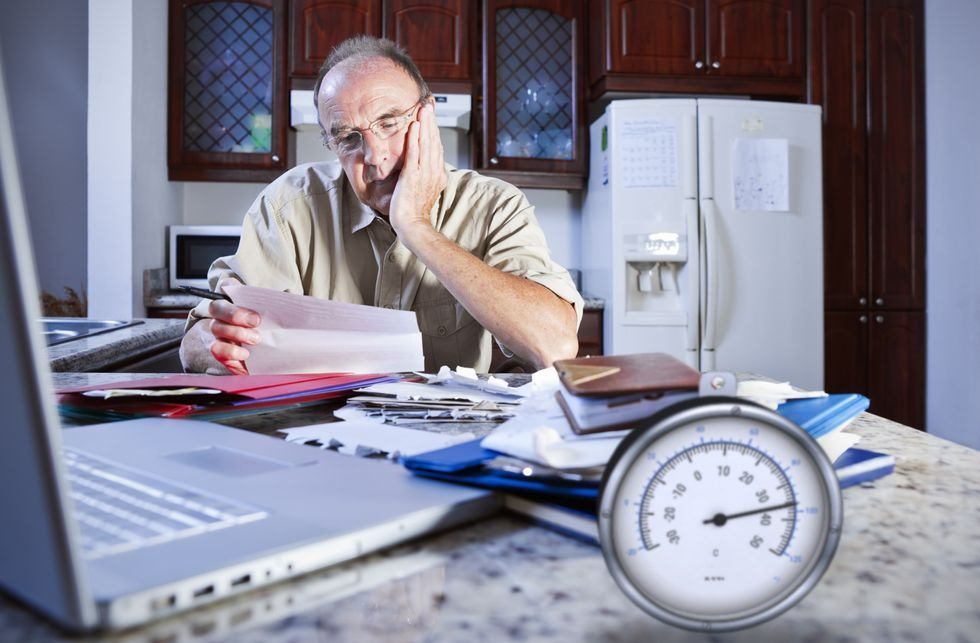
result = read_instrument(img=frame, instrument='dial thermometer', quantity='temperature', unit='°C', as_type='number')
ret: 35 °C
